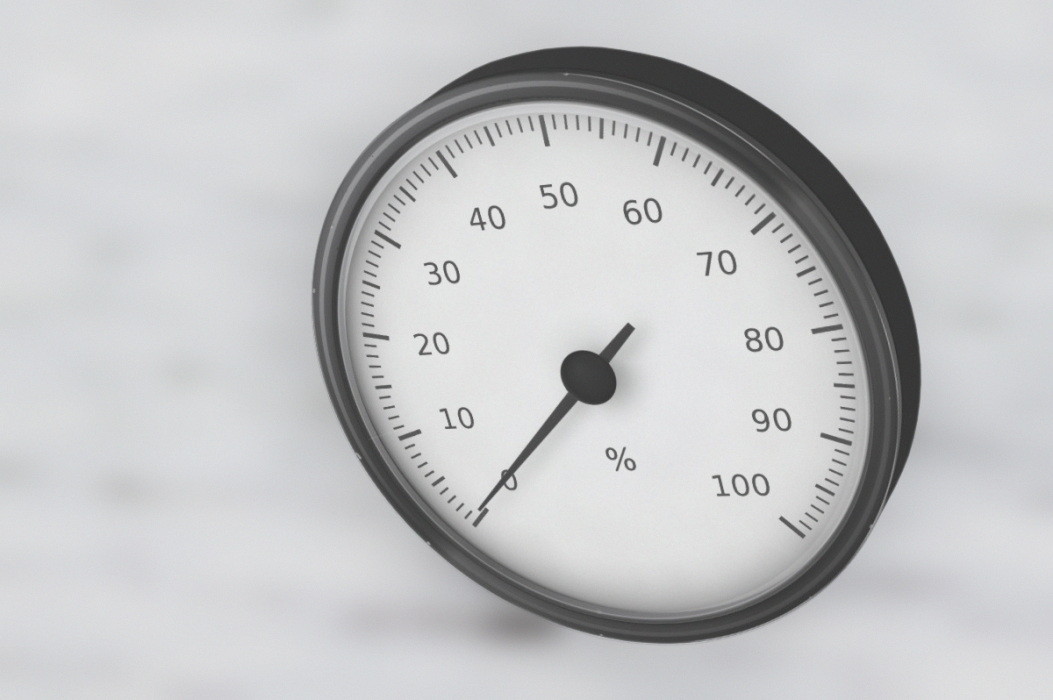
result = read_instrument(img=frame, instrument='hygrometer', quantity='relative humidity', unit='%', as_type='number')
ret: 0.5 %
